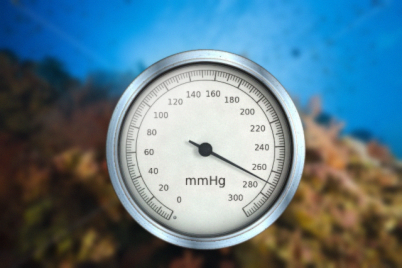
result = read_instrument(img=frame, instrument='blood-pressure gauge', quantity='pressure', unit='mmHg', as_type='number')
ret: 270 mmHg
